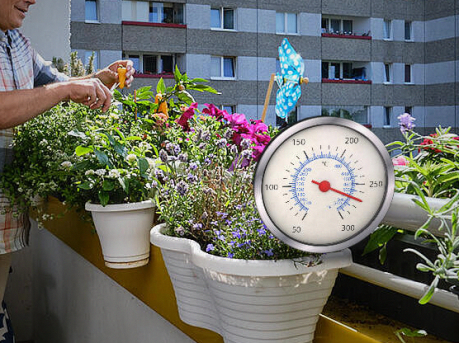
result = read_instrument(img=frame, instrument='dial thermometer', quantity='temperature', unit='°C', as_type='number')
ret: 270 °C
